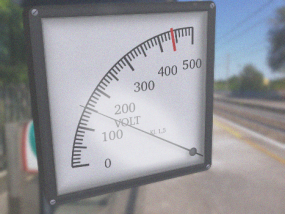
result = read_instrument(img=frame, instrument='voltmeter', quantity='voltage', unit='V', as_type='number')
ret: 150 V
